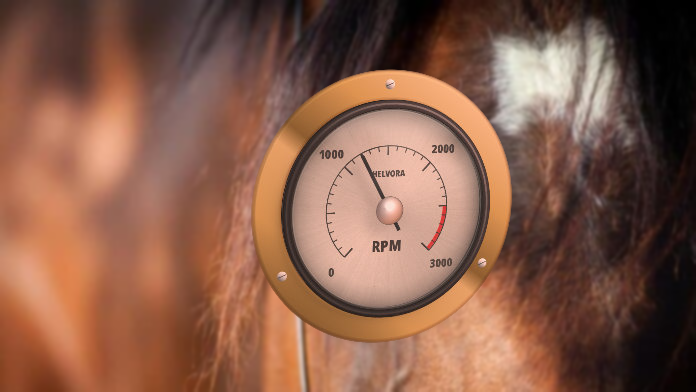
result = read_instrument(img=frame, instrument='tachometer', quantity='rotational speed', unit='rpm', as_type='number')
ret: 1200 rpm
